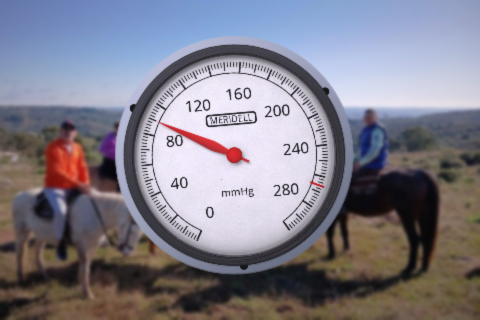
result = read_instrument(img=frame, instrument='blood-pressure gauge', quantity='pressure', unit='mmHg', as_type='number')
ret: 90 mmHg
